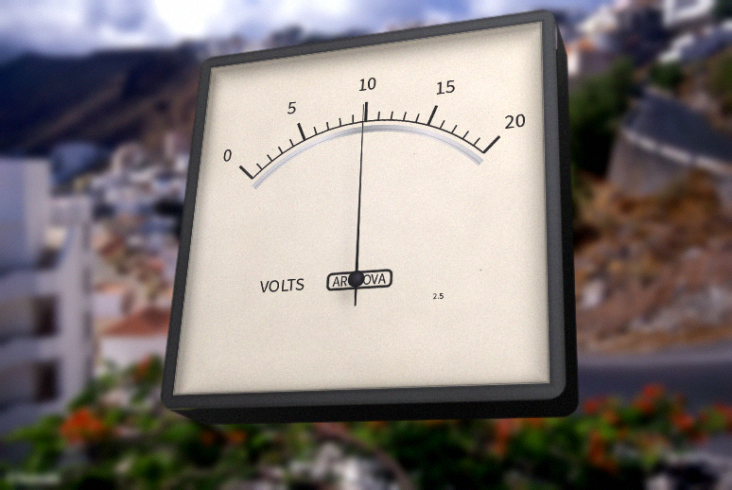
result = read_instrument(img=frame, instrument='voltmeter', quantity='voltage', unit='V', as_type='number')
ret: 10 V
